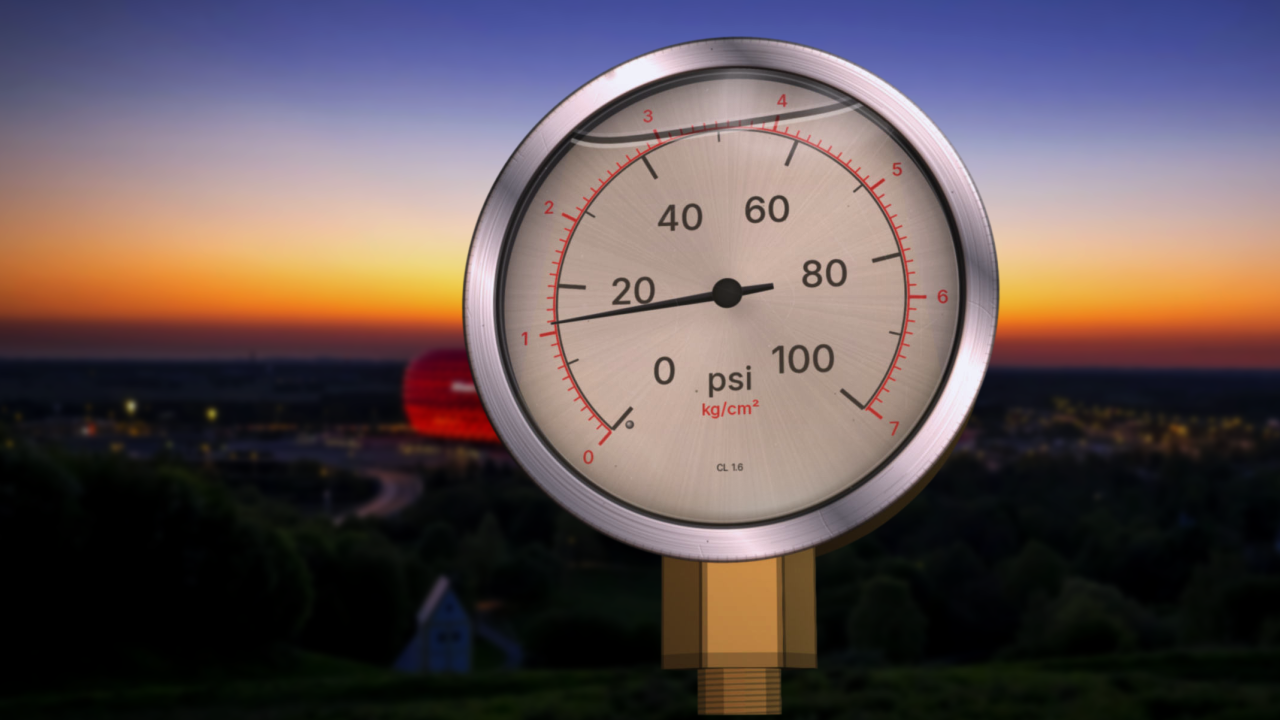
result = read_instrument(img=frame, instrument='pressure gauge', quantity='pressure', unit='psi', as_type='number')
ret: 15 psi
